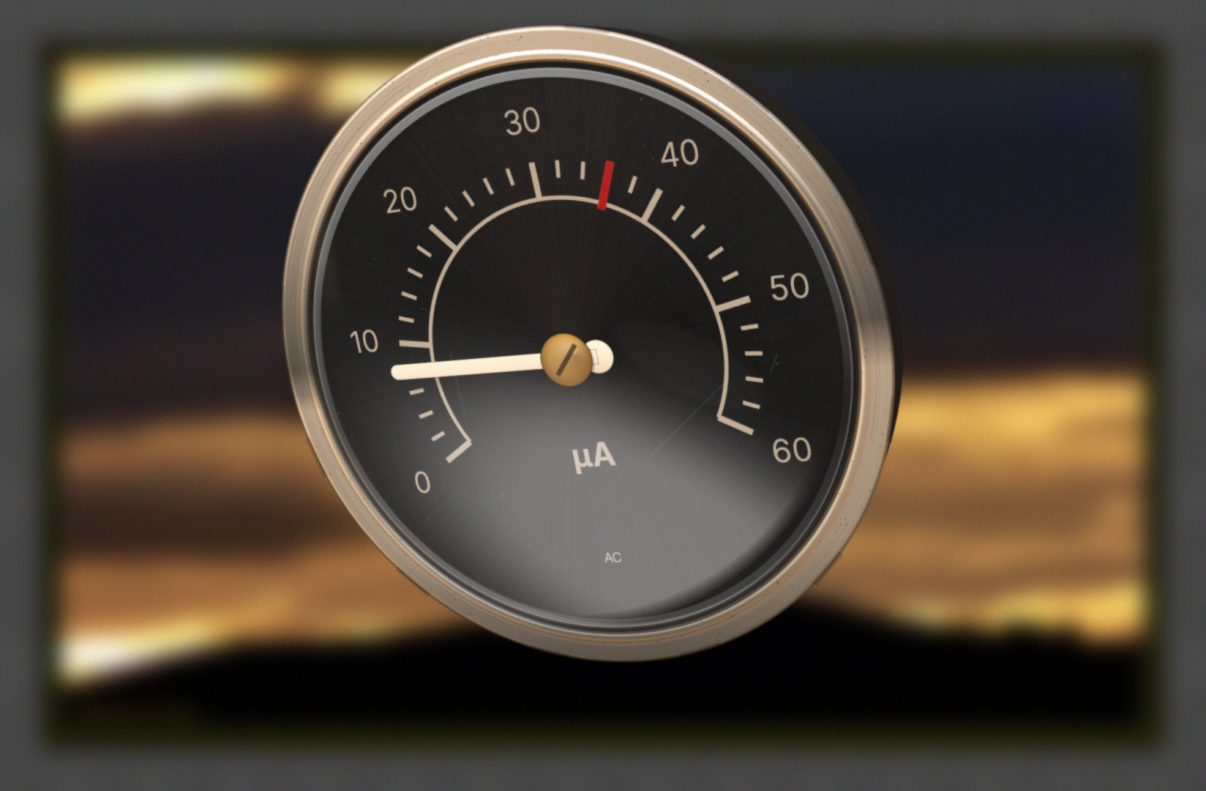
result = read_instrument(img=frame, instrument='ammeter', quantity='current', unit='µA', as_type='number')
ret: 8 µA
